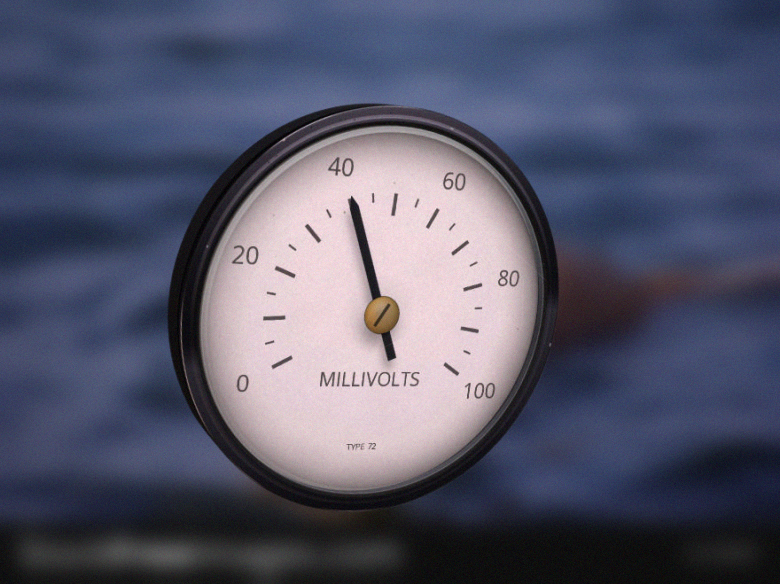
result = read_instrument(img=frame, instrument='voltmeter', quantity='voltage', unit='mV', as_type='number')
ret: 40 mV
